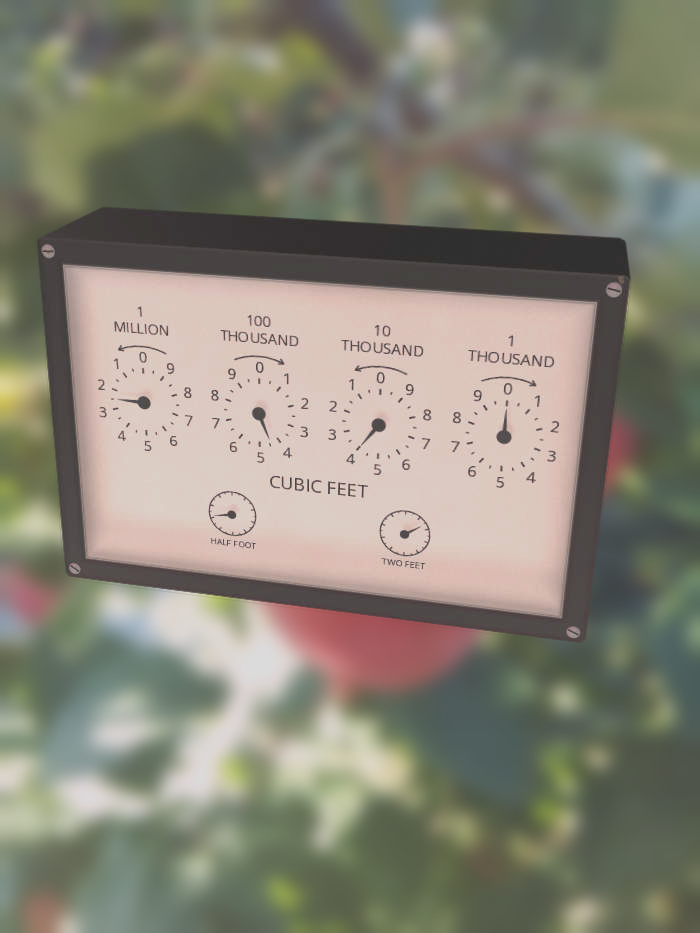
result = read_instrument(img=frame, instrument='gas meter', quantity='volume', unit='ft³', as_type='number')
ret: 244000 ft³
